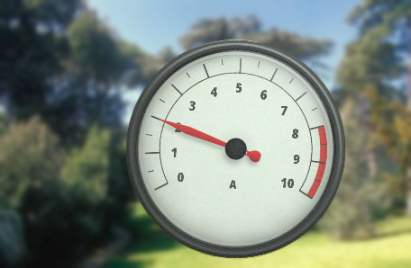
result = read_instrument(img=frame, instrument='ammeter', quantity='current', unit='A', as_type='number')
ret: 2 A
